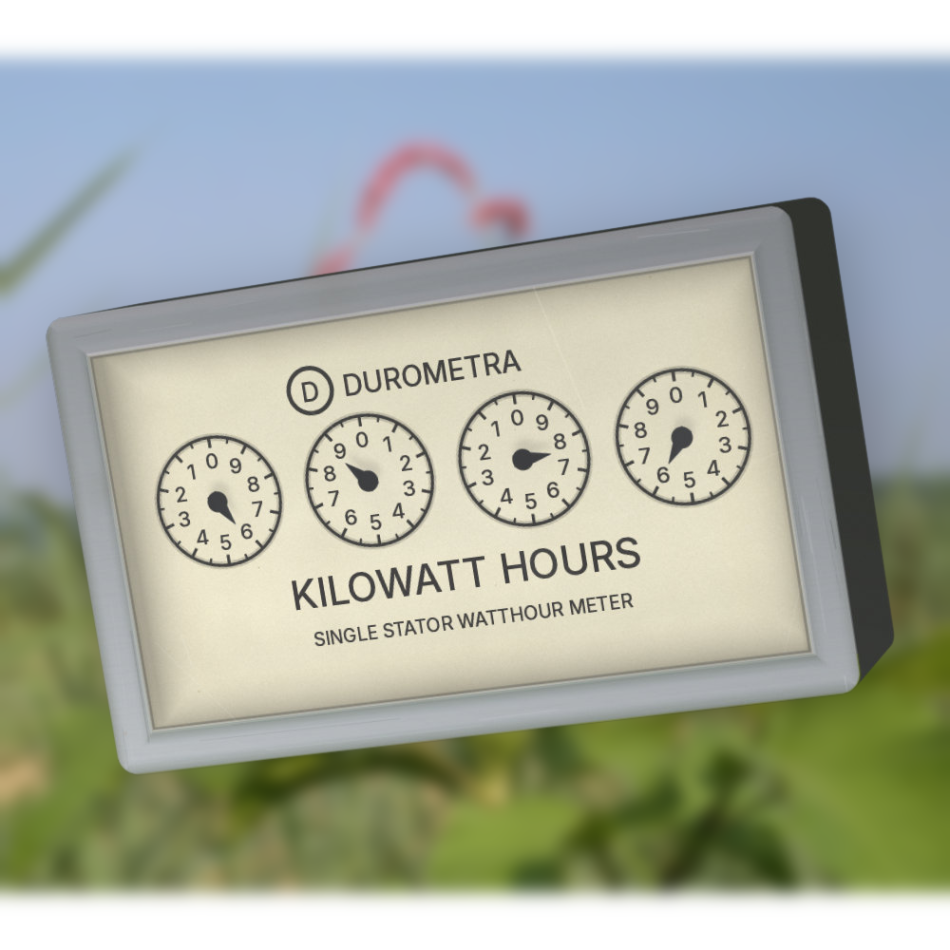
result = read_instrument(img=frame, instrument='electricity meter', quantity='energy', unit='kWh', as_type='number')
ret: 5876 kWh
